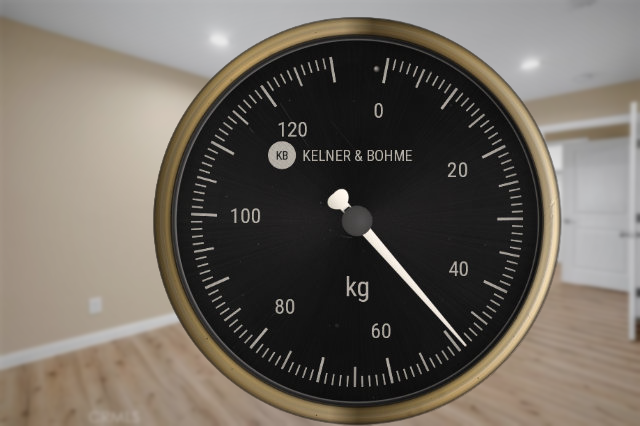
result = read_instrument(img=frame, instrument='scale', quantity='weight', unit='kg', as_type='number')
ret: 49 kg
